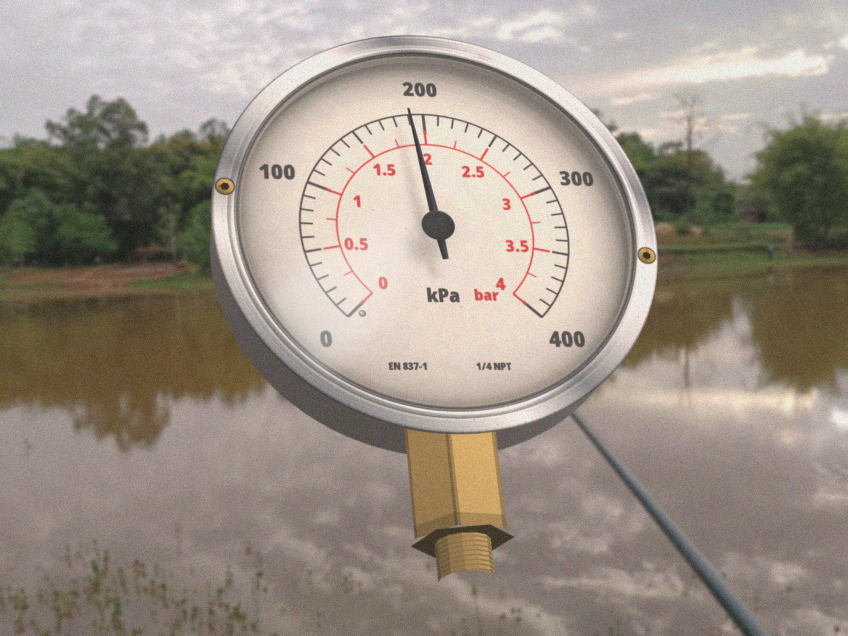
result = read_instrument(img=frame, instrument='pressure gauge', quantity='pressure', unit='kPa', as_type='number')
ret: 190 kPa
